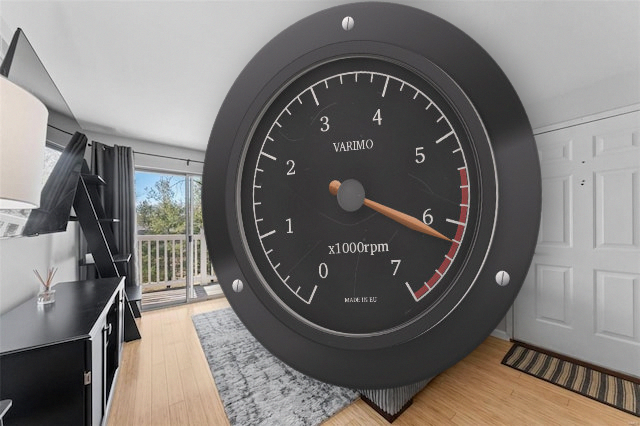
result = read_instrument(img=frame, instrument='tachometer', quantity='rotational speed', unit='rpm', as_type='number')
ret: 6200 rpm
